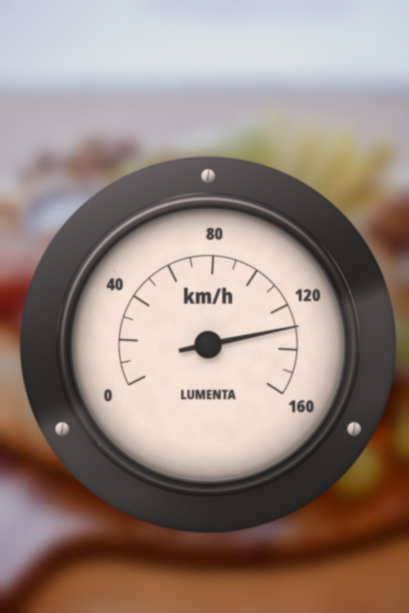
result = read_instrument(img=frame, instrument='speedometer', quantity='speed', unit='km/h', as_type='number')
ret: 130 km/h
